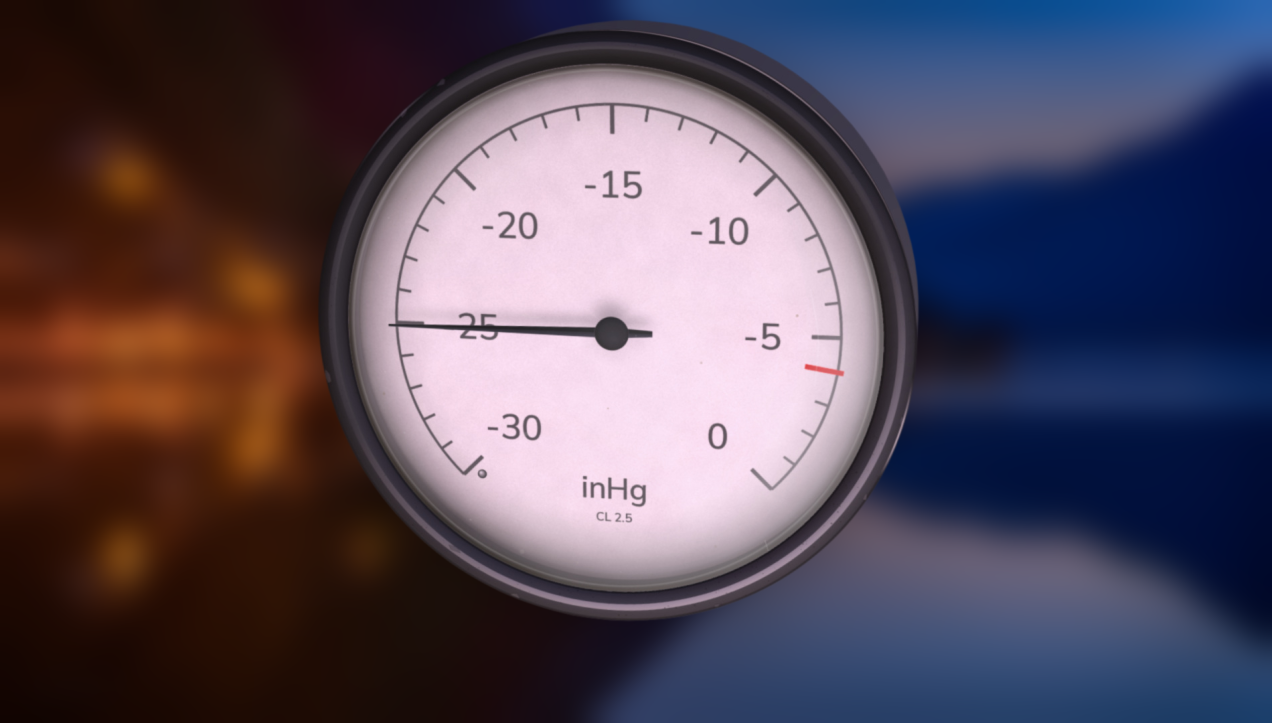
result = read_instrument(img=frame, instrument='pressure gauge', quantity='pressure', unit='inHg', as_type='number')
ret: -25 inHg
